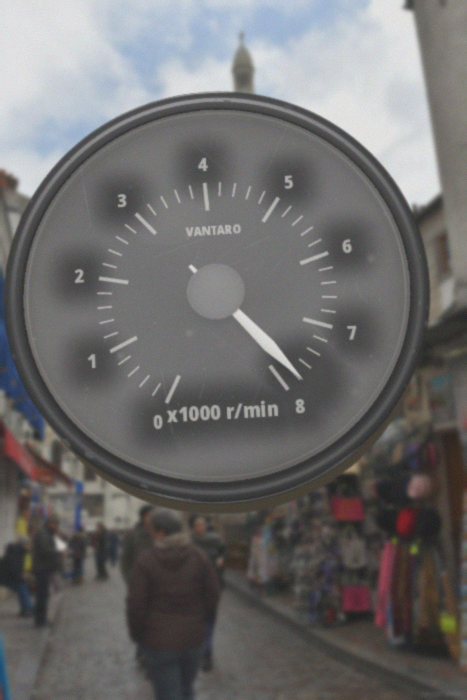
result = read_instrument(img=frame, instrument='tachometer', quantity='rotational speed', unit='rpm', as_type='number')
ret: 7800 rpm
